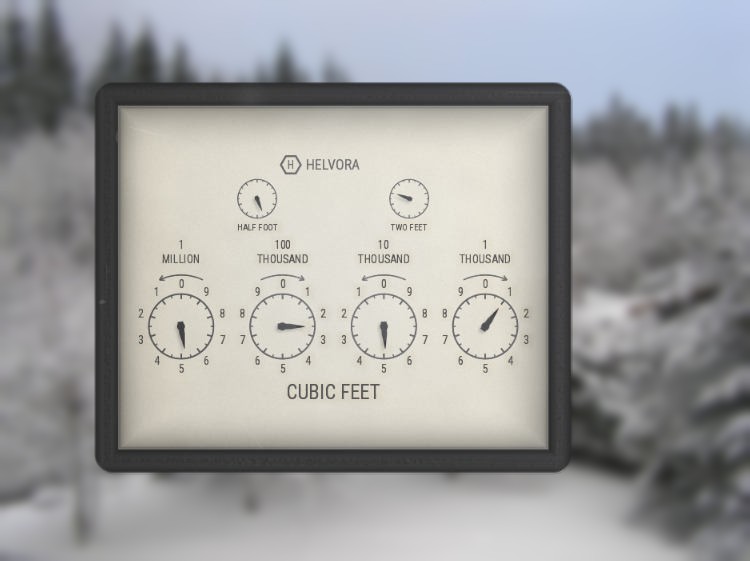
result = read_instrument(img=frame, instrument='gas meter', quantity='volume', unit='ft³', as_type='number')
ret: 525100 ft³
